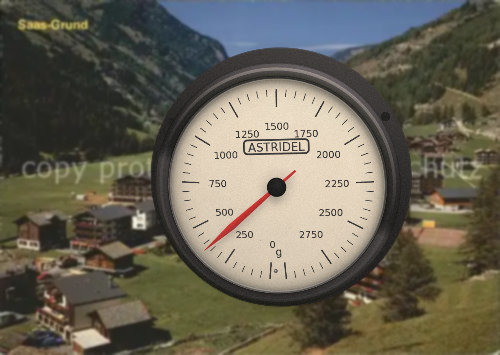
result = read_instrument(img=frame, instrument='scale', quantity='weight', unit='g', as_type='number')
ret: 375 g
